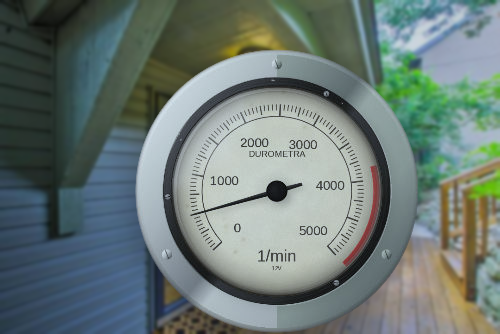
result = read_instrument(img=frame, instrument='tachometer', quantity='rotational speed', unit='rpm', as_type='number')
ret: 500 rpm
